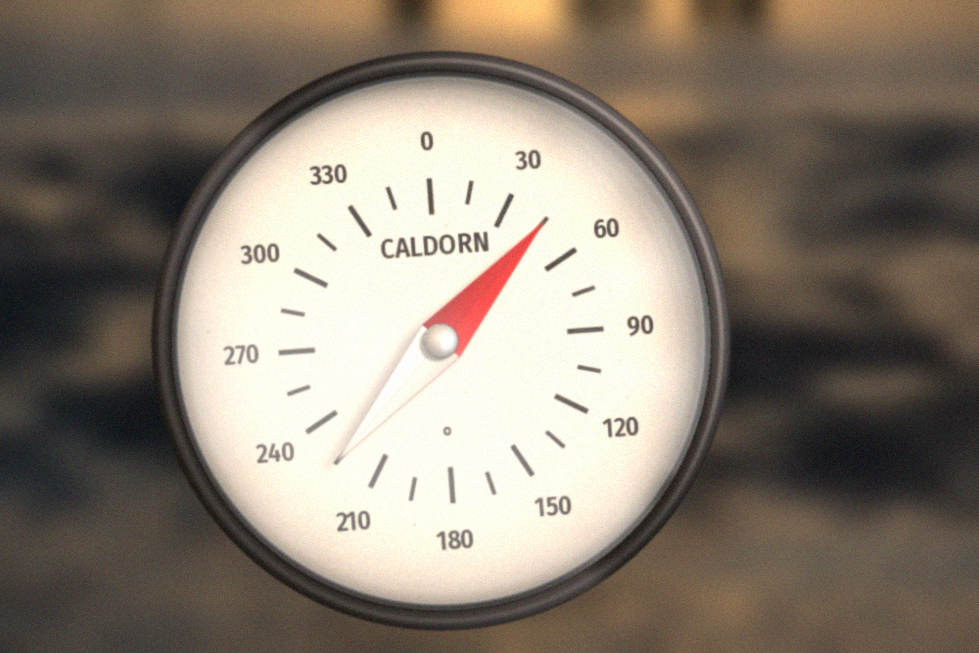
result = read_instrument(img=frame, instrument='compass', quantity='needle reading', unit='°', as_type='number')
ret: 45 °
